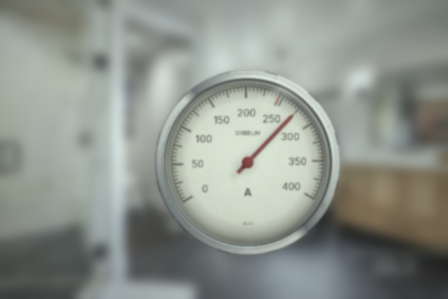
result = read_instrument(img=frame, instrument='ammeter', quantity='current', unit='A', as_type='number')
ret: 275 A
